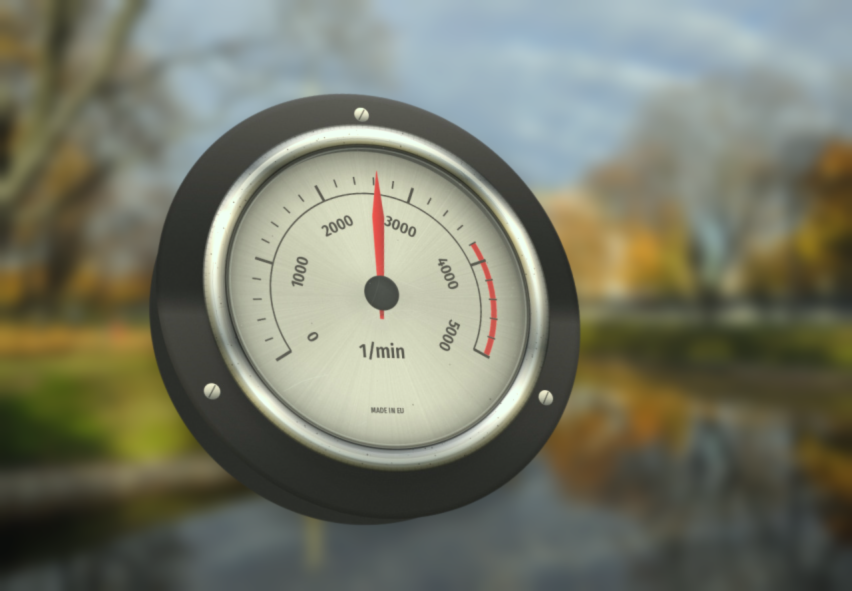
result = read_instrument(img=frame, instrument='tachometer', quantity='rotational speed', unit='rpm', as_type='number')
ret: 2600 rpm
